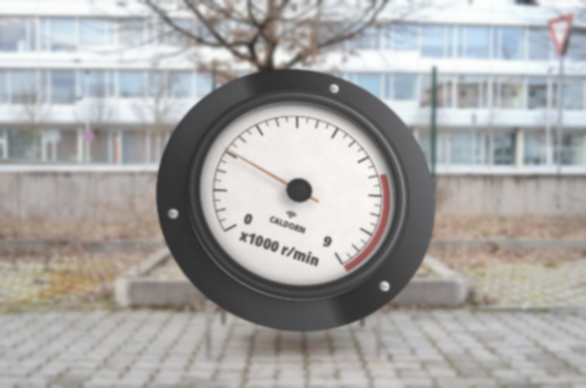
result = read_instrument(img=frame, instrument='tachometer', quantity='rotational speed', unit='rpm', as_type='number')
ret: 2000 rpm
